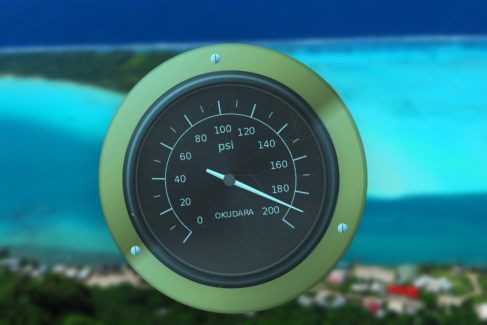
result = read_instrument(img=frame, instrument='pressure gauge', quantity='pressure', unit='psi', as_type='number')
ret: 190 psi
